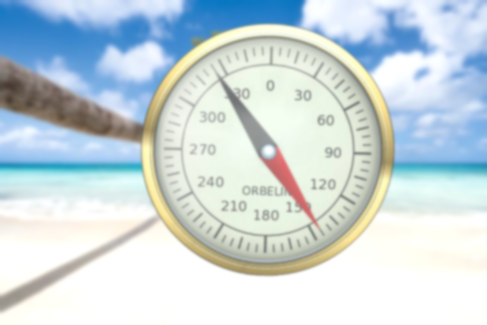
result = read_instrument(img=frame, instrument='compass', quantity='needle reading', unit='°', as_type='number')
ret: 145 °
